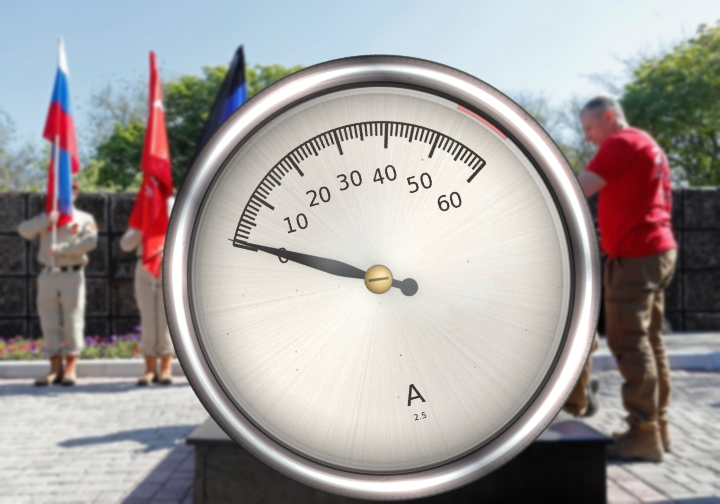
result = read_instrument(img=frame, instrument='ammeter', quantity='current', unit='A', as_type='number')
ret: 1 A
